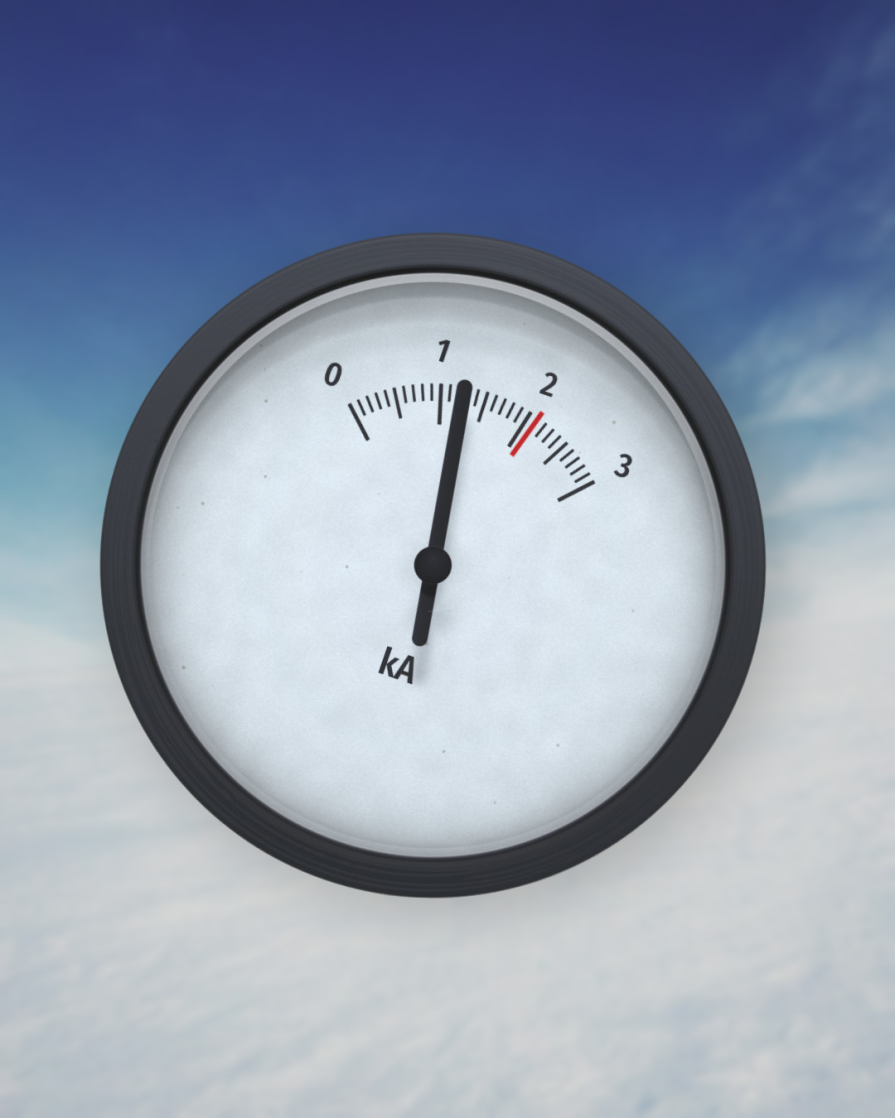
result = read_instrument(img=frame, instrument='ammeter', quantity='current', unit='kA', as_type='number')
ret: 1.25 kA
